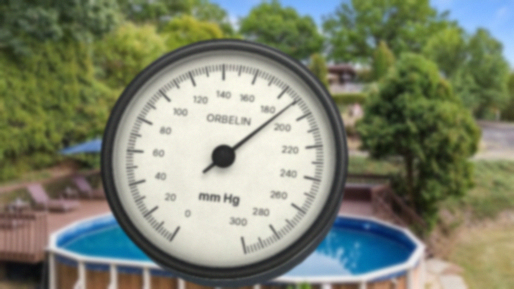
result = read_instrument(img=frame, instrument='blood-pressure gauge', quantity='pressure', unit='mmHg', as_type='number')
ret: 190 mmHg
